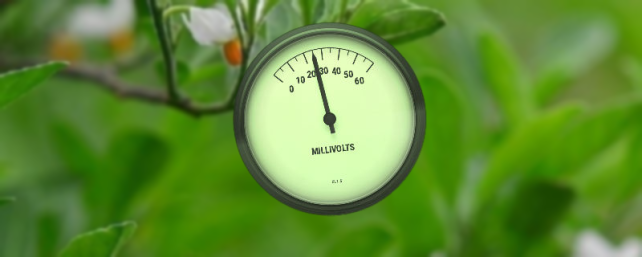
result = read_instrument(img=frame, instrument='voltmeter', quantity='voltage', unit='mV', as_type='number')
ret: 25 mV
